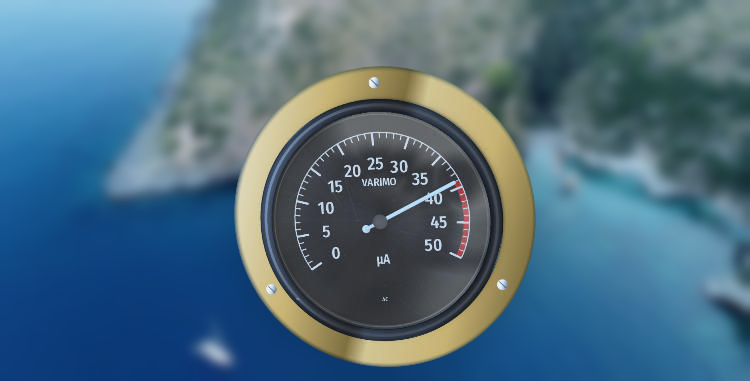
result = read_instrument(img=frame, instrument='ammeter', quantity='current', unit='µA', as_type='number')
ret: 39 µA
